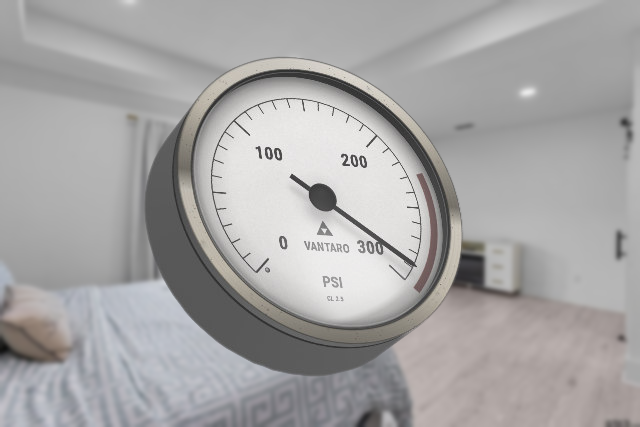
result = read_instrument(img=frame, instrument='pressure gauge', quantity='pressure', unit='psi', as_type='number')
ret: 290 psi
